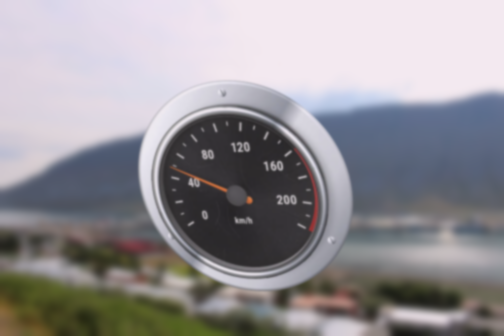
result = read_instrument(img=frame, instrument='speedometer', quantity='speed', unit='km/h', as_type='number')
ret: 50 km/h
